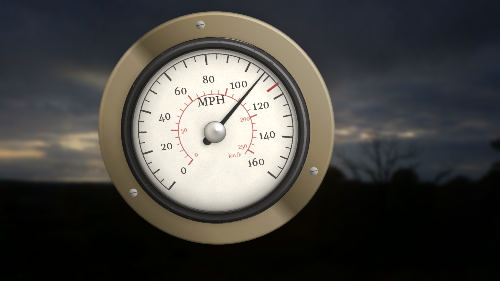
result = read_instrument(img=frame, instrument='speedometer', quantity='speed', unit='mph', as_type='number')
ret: 107.5 mph
